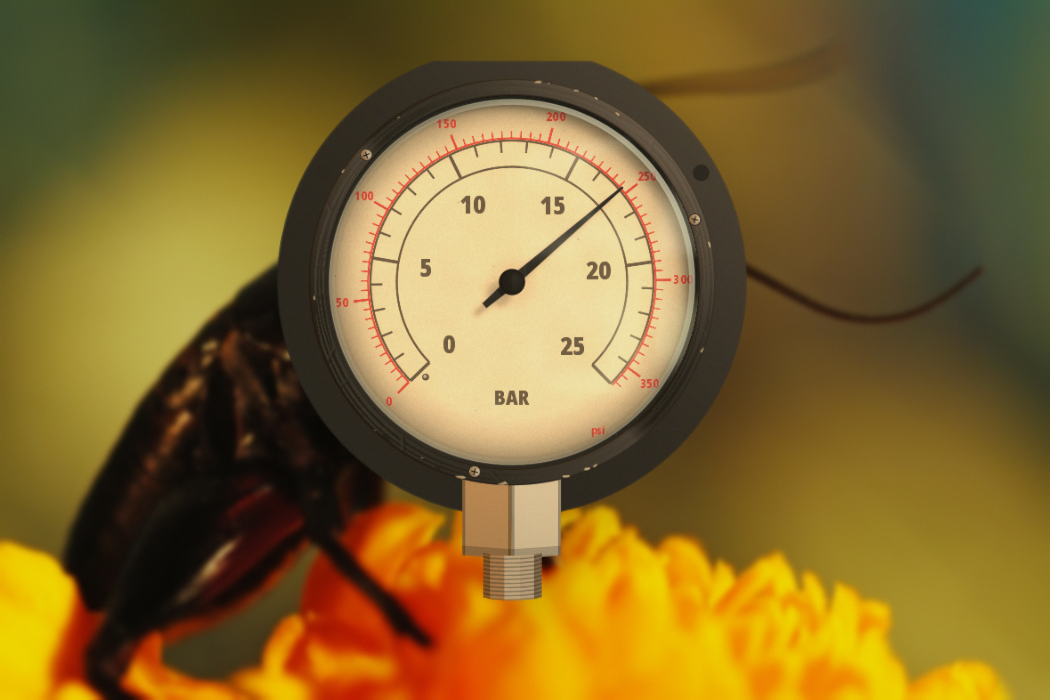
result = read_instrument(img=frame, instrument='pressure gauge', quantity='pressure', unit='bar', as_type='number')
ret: 17 bar
